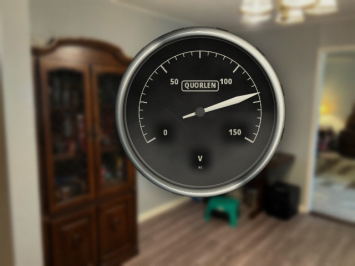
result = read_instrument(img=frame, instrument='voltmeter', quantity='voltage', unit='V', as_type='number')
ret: 120 V
